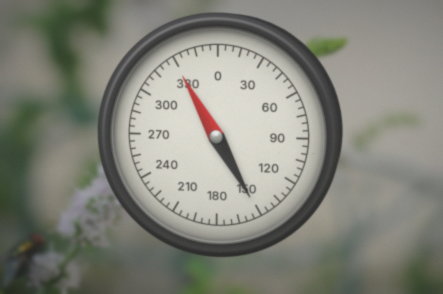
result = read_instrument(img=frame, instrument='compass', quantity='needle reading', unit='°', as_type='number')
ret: 330 °
